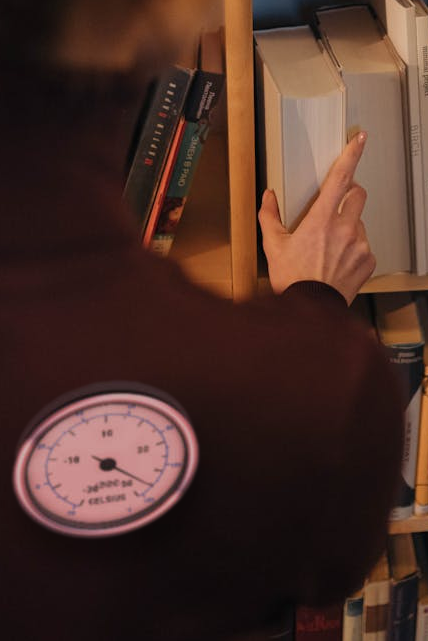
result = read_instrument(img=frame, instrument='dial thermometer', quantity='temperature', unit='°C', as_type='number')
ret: 45 °C
